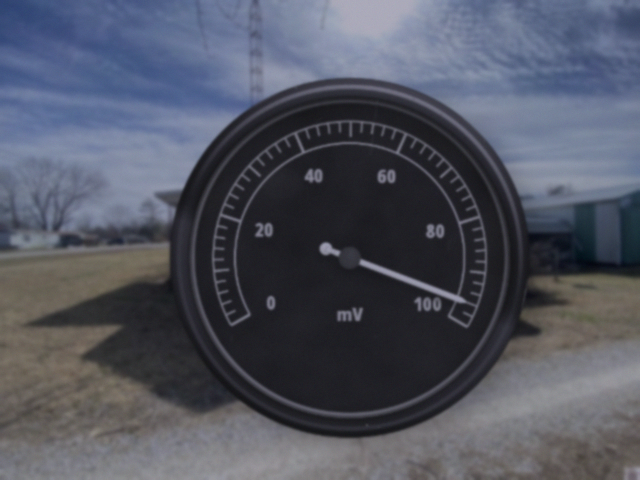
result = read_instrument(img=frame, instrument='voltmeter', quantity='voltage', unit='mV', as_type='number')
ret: 96 mV
